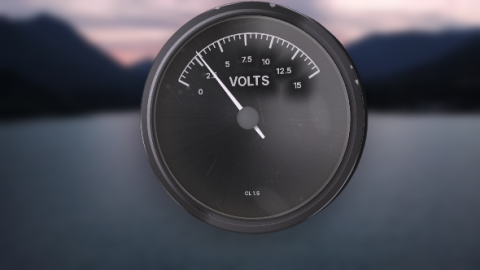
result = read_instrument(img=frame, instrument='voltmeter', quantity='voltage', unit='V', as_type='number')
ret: 3 V
